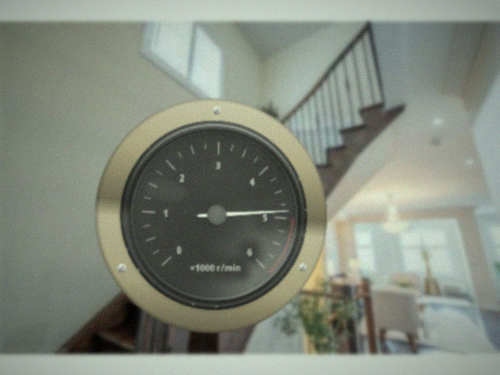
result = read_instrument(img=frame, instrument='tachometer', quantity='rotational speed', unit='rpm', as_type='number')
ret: 4875 rpm
